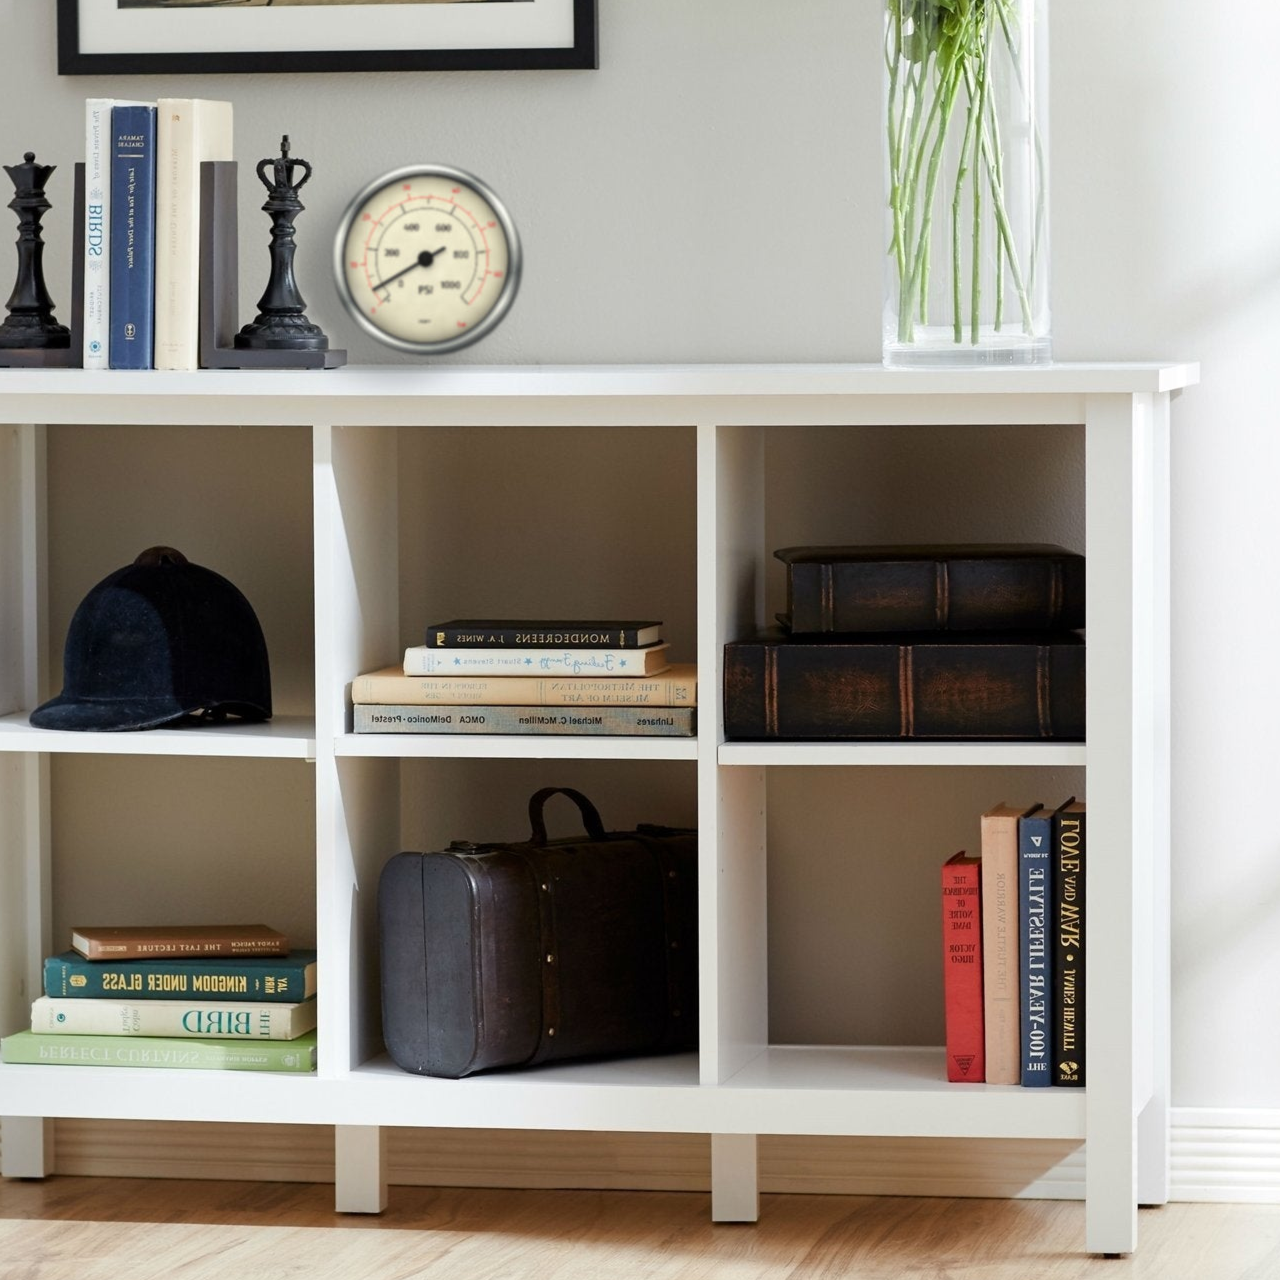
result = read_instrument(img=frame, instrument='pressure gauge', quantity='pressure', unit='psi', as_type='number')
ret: 50 psi
